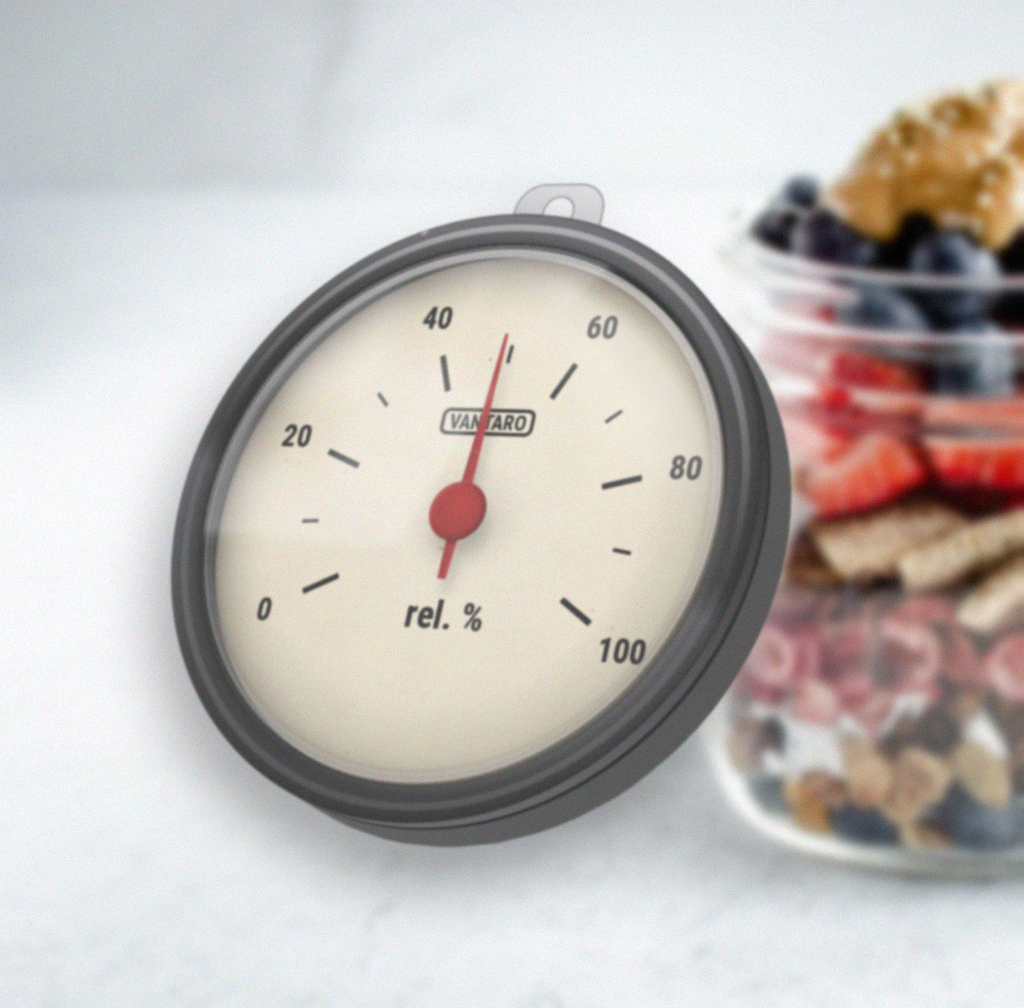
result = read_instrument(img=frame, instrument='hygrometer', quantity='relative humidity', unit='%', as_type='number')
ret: 50 %
